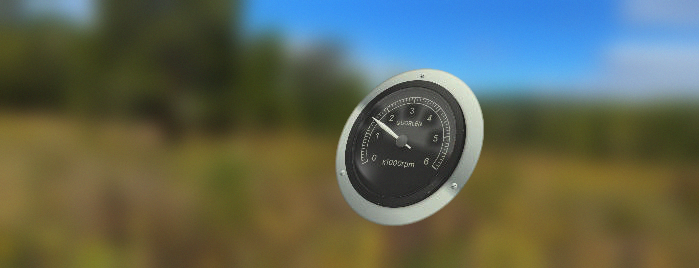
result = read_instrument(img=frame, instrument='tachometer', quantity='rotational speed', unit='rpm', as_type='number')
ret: 1500 rpm
